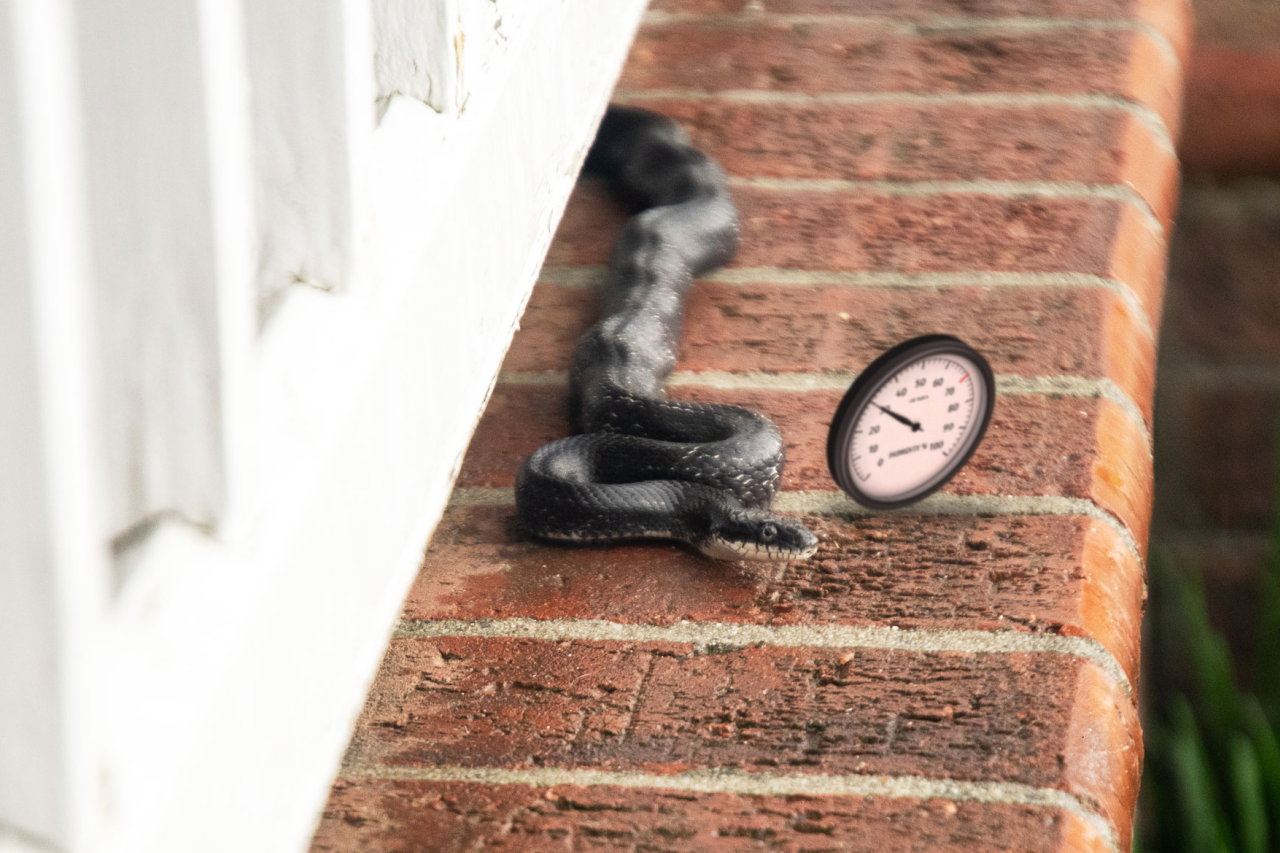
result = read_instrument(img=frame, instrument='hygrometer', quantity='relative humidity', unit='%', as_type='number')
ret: 30 %
